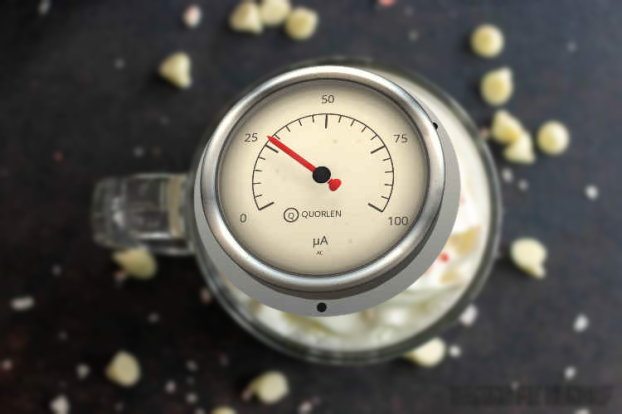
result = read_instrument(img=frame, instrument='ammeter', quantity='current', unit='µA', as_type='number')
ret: 27.5 µA
